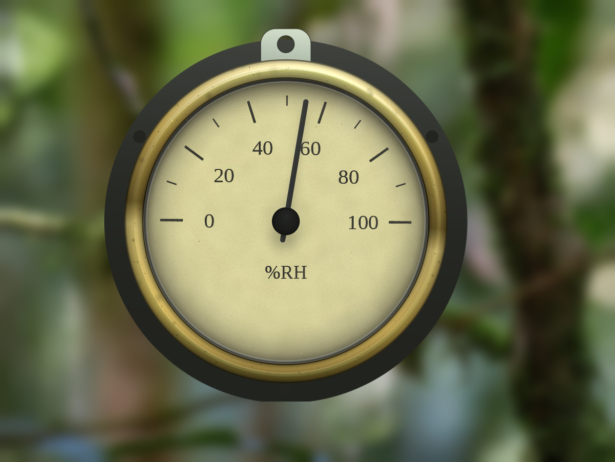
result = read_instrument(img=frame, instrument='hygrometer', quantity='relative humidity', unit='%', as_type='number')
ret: 55 %
